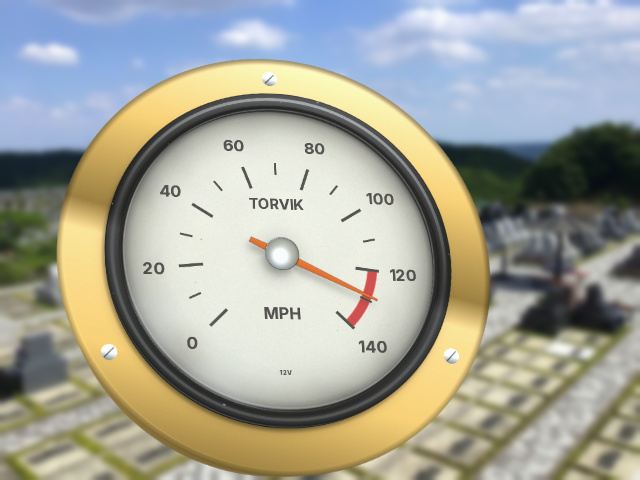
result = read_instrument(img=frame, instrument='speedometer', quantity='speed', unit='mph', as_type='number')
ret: 130 mph
